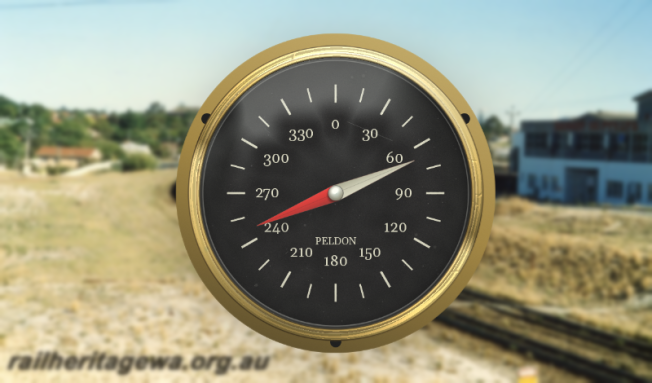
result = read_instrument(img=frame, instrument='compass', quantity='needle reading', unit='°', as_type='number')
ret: 247.5 °
